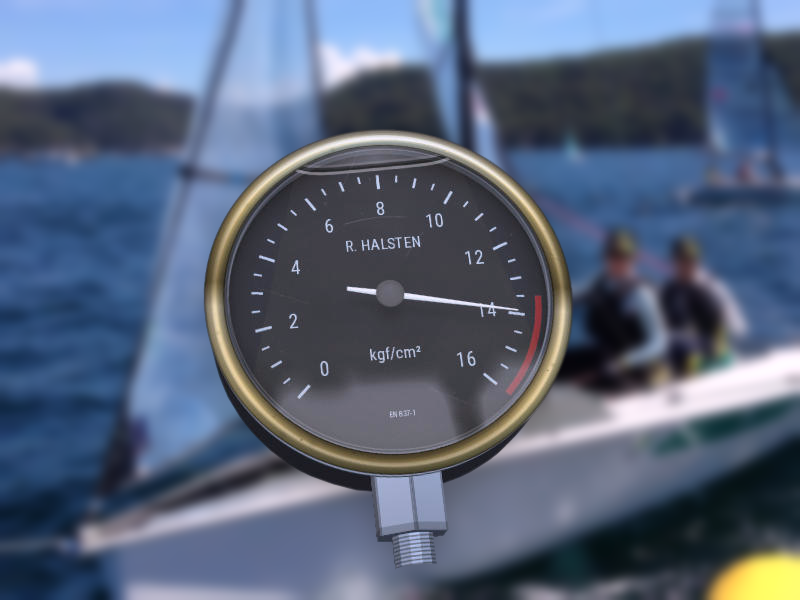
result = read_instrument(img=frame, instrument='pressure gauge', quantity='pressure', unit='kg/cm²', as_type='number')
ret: 14 kg/cm²
